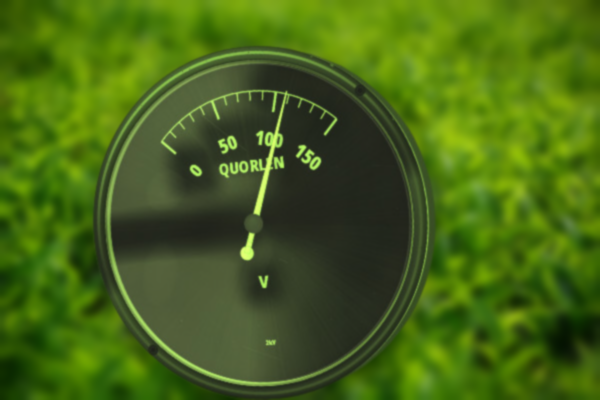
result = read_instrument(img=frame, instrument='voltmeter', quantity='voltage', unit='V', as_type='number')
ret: 110 V
